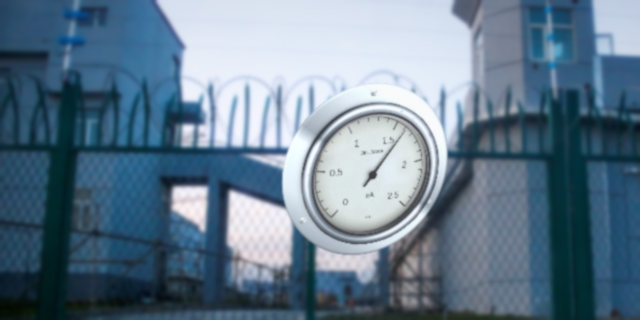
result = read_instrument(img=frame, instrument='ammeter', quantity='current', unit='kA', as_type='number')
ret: 1.6 kA
